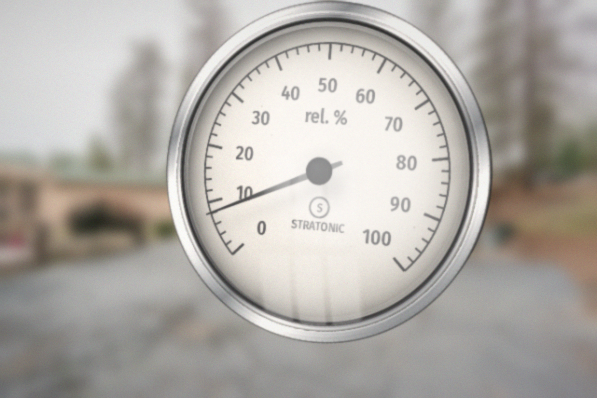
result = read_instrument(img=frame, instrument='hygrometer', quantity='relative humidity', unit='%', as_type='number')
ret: 8 %
